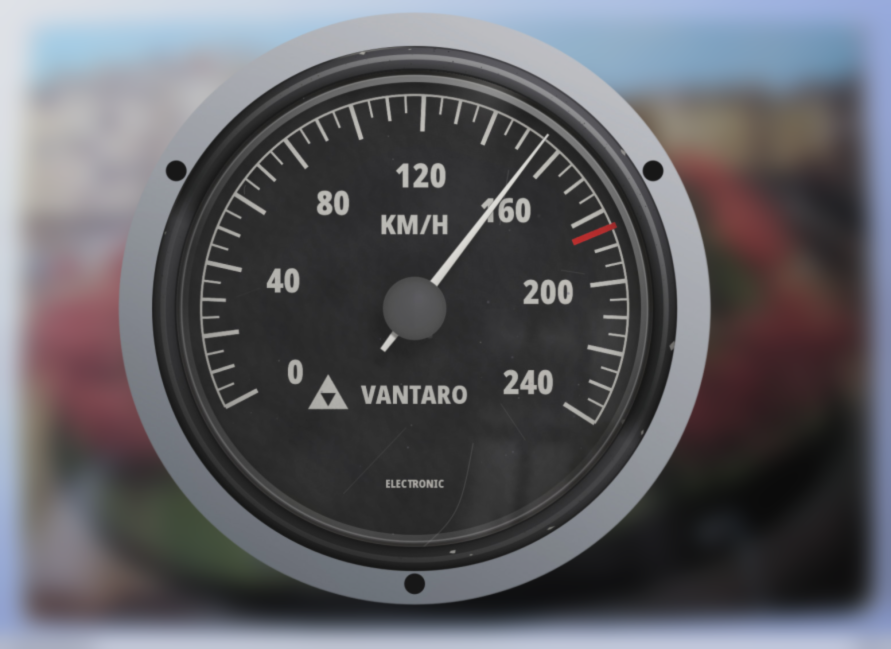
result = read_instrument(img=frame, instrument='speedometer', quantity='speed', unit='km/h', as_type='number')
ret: 155 km/h
